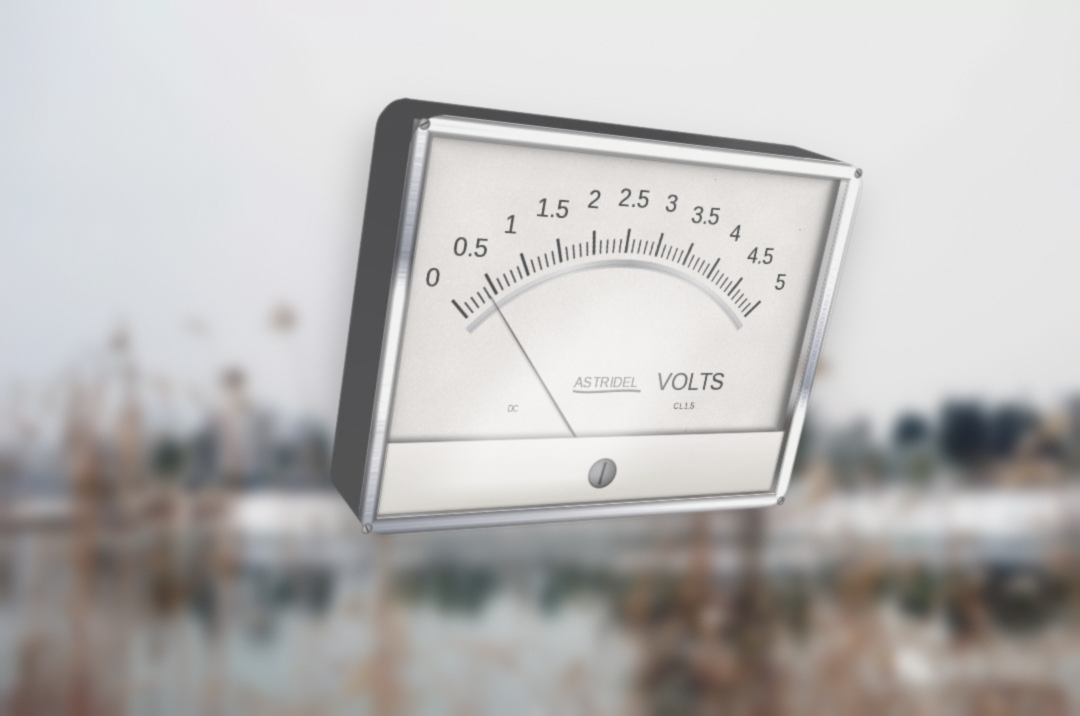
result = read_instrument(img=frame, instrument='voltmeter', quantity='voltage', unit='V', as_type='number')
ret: 0.4 V
